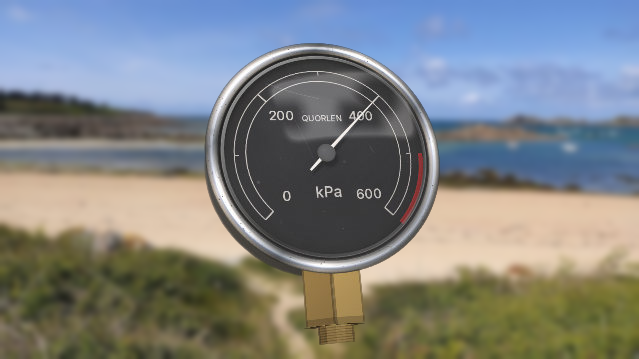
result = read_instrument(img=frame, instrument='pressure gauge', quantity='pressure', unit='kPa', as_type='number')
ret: 400 kPa
